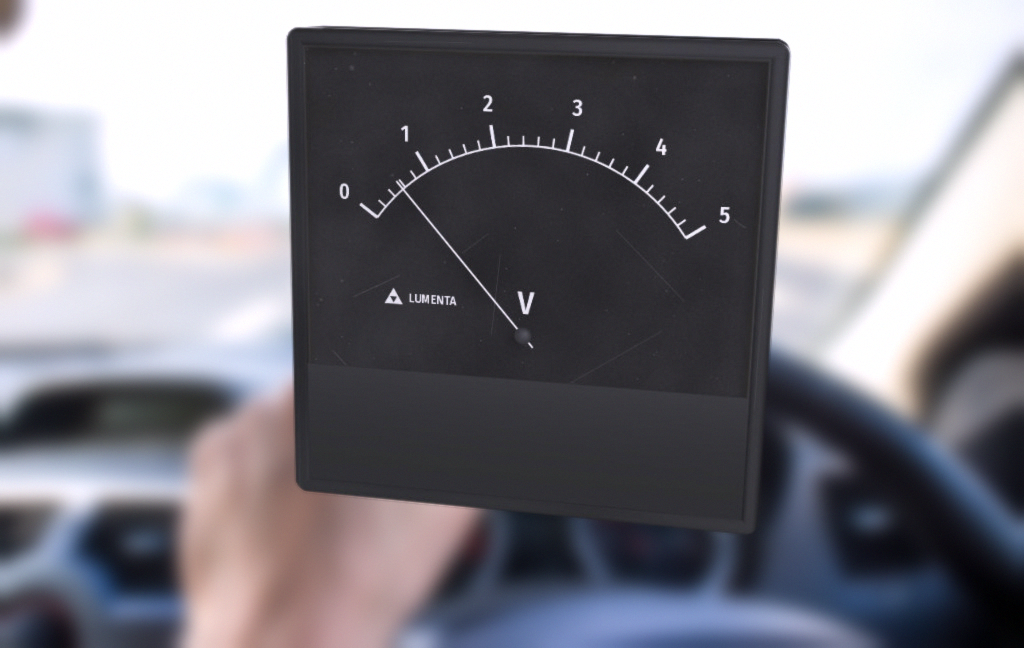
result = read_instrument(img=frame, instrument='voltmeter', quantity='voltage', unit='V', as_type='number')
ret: 0.6 V
